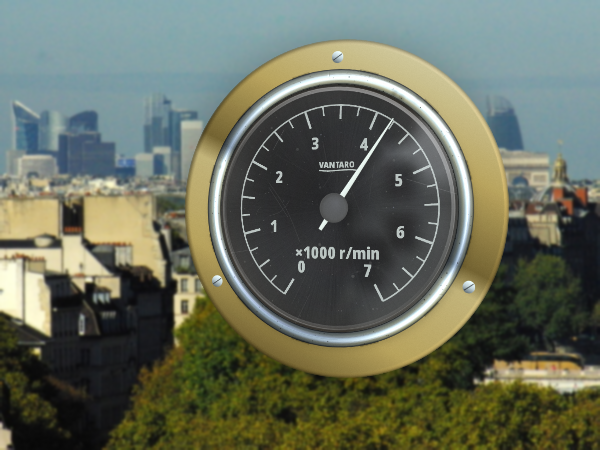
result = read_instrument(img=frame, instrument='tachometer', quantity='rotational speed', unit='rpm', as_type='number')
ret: 4250 rpm
